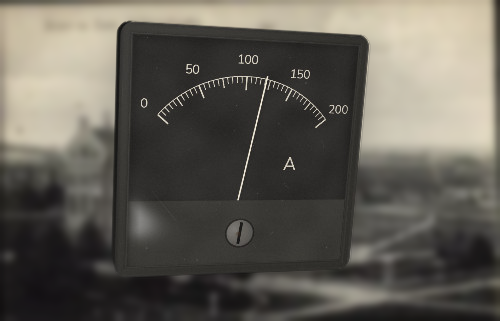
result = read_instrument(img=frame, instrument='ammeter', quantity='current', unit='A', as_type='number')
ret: 120 A
